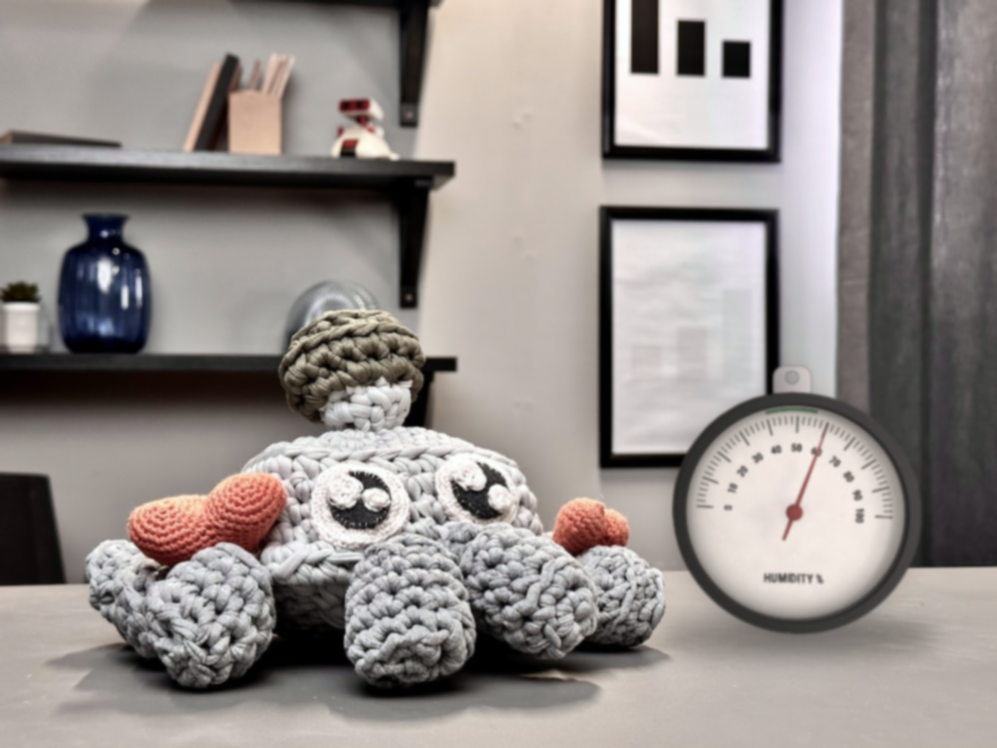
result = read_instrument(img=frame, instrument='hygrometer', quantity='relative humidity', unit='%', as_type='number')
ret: 60 %
